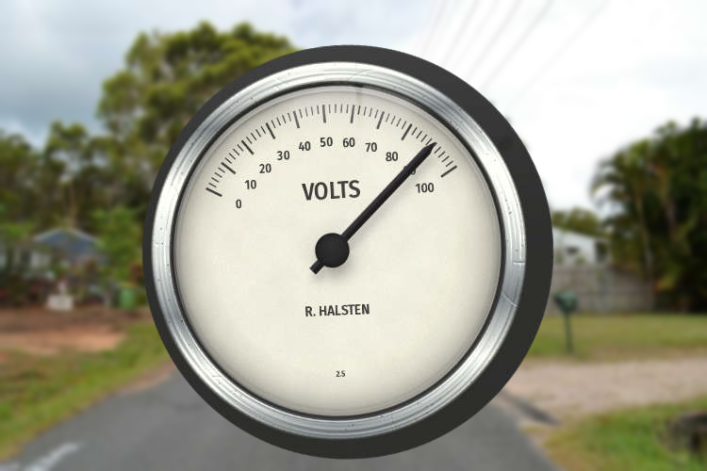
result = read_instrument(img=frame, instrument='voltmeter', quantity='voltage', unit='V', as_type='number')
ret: 90 V
